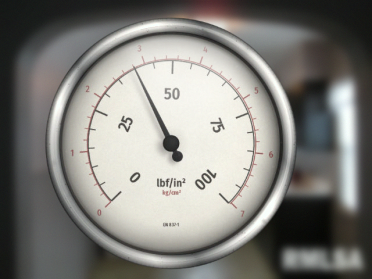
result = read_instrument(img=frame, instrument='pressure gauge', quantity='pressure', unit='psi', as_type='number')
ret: 40 psi
